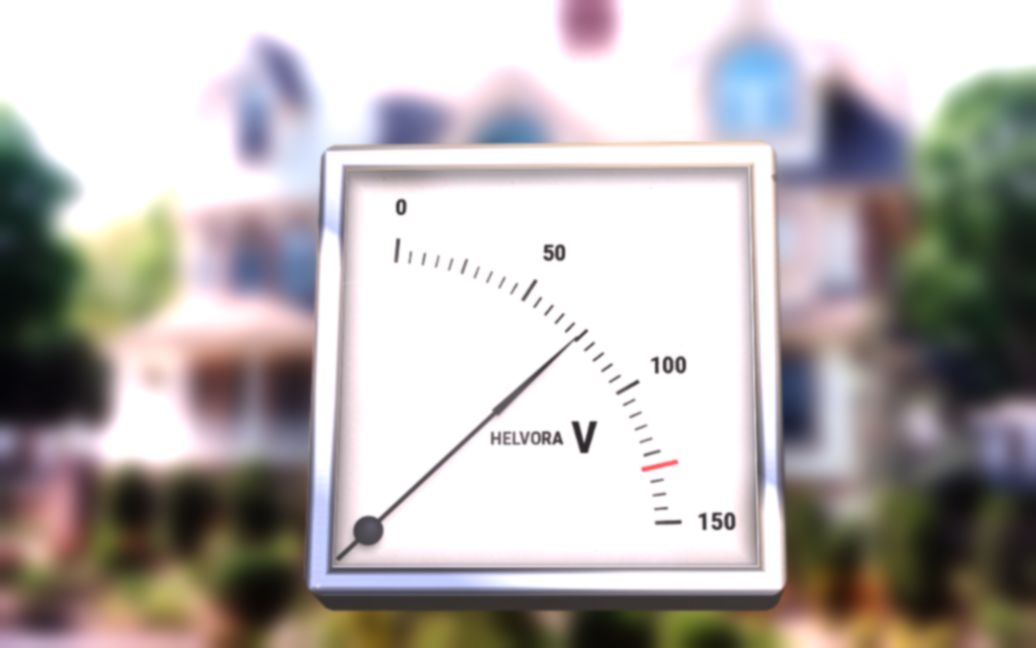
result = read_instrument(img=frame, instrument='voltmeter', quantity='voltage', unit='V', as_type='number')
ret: 75 V
